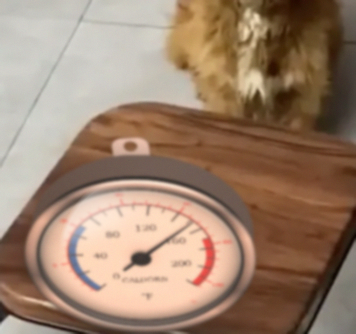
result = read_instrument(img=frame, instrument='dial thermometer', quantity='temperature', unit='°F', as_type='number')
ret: 150 °F
